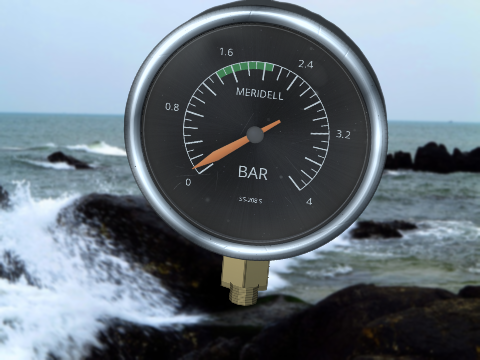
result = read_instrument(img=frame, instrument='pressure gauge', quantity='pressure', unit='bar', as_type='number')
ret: 0.1 bar
